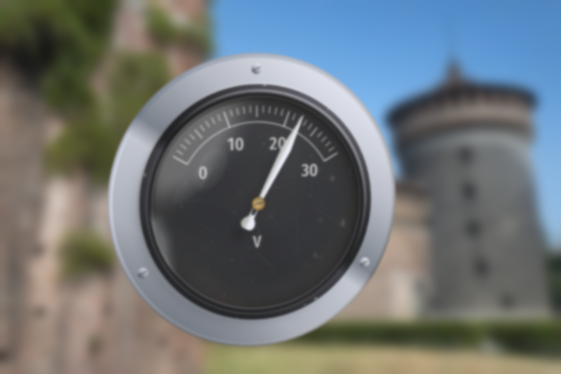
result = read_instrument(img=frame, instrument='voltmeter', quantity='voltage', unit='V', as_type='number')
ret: 22 V
